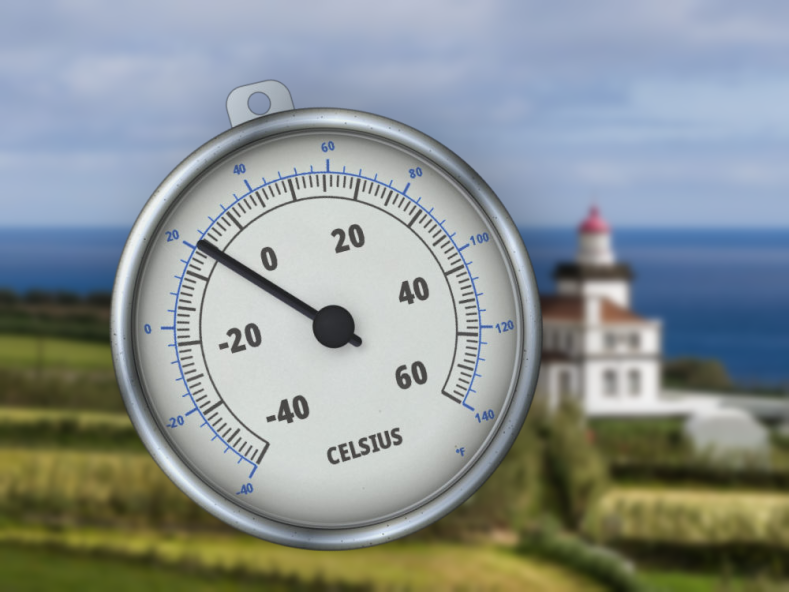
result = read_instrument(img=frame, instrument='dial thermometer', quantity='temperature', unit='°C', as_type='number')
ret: -6 °C
